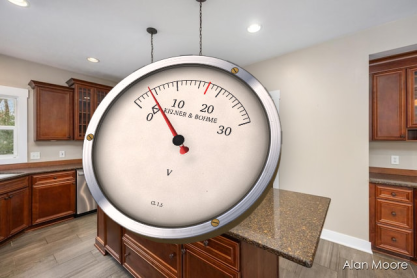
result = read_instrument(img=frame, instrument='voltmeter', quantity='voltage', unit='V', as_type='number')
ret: 4 V
